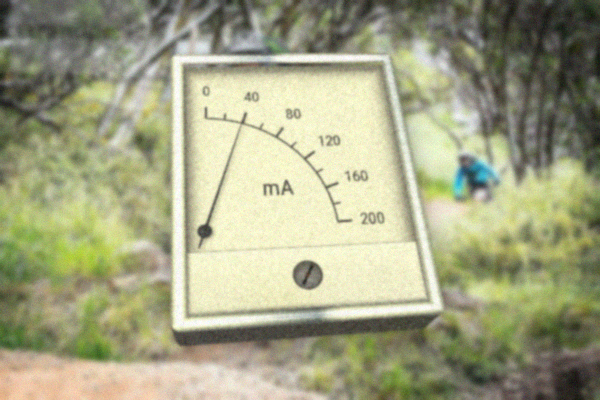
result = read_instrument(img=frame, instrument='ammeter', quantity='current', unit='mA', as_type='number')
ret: 40 mA
